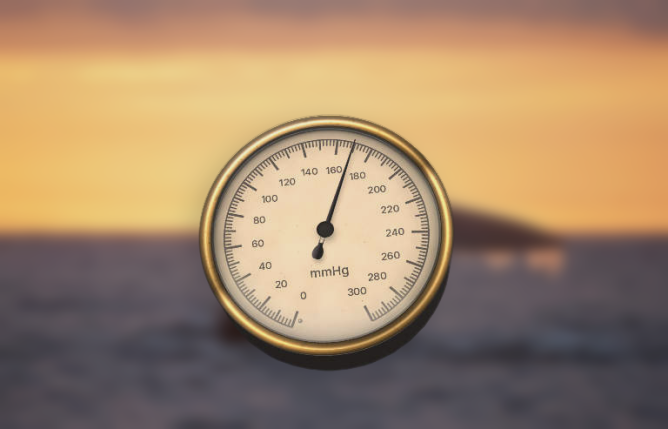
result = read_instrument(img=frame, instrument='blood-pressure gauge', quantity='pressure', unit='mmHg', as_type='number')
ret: 170 mmHg
